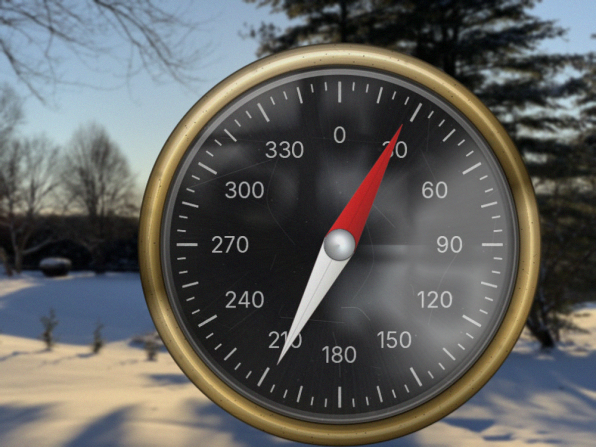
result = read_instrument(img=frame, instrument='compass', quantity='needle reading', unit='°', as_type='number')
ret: 27.5 °
